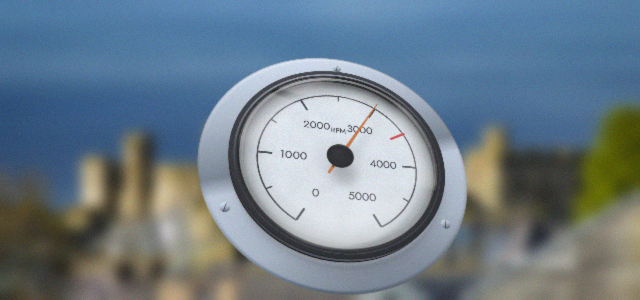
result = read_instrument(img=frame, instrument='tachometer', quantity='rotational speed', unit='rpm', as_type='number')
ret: 3000 rpm
